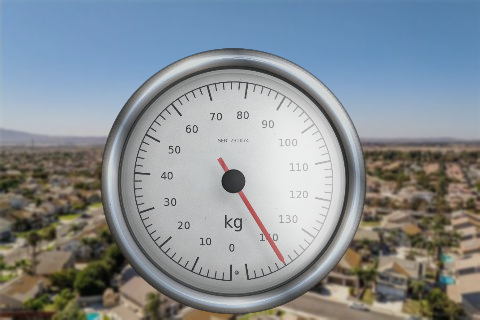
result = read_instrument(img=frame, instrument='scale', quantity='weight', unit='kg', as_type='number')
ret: 140 kg
